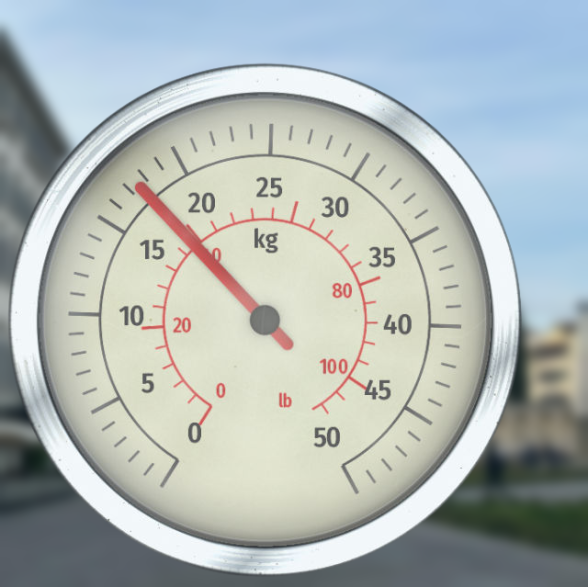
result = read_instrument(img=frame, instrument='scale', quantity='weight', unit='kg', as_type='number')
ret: 17.5 kg
